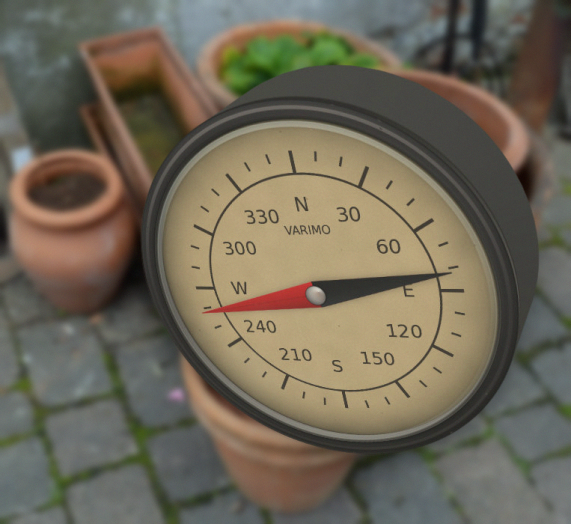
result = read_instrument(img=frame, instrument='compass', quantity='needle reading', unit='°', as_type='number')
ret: 260 °
